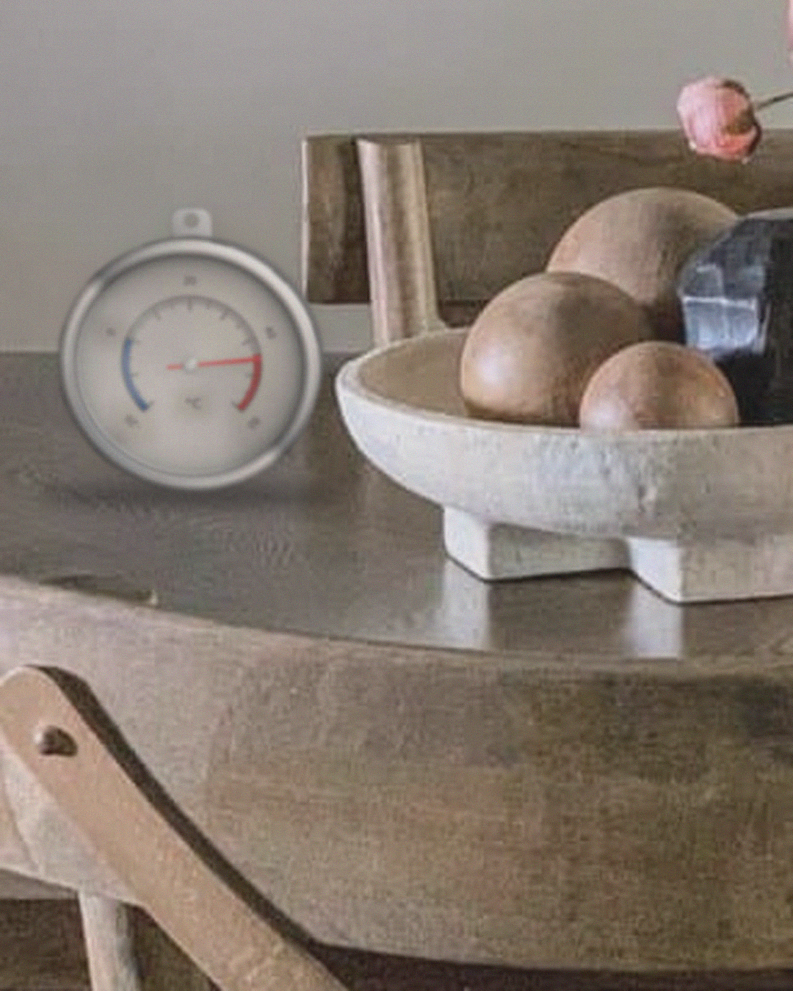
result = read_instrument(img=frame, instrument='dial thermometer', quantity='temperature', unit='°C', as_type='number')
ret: 45 °C
